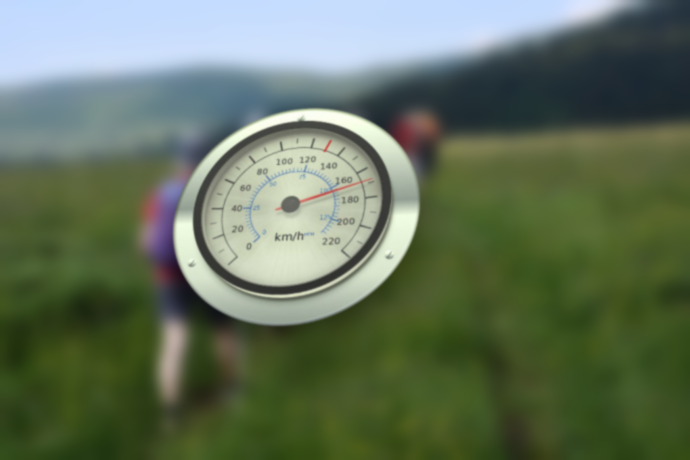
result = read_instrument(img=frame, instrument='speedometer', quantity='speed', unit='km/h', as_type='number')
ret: 170 km/h
